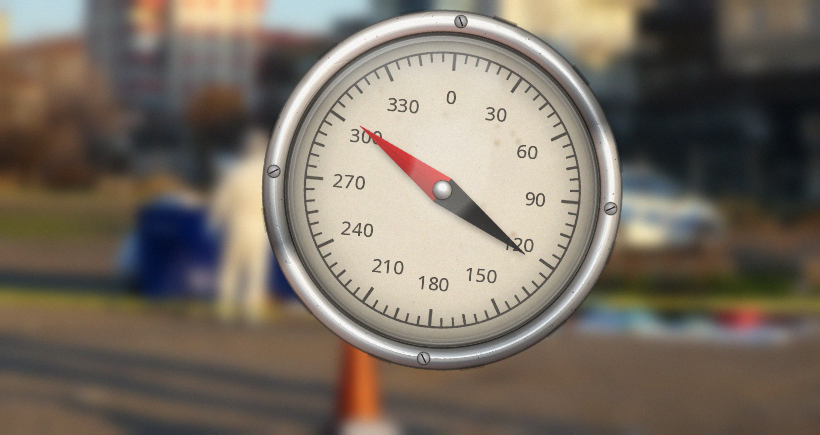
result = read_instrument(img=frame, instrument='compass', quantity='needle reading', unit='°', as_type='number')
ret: 302.5 °
